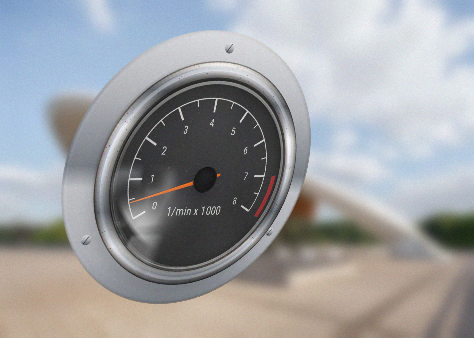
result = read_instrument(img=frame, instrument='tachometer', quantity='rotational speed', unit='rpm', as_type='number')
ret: 500 rpm
